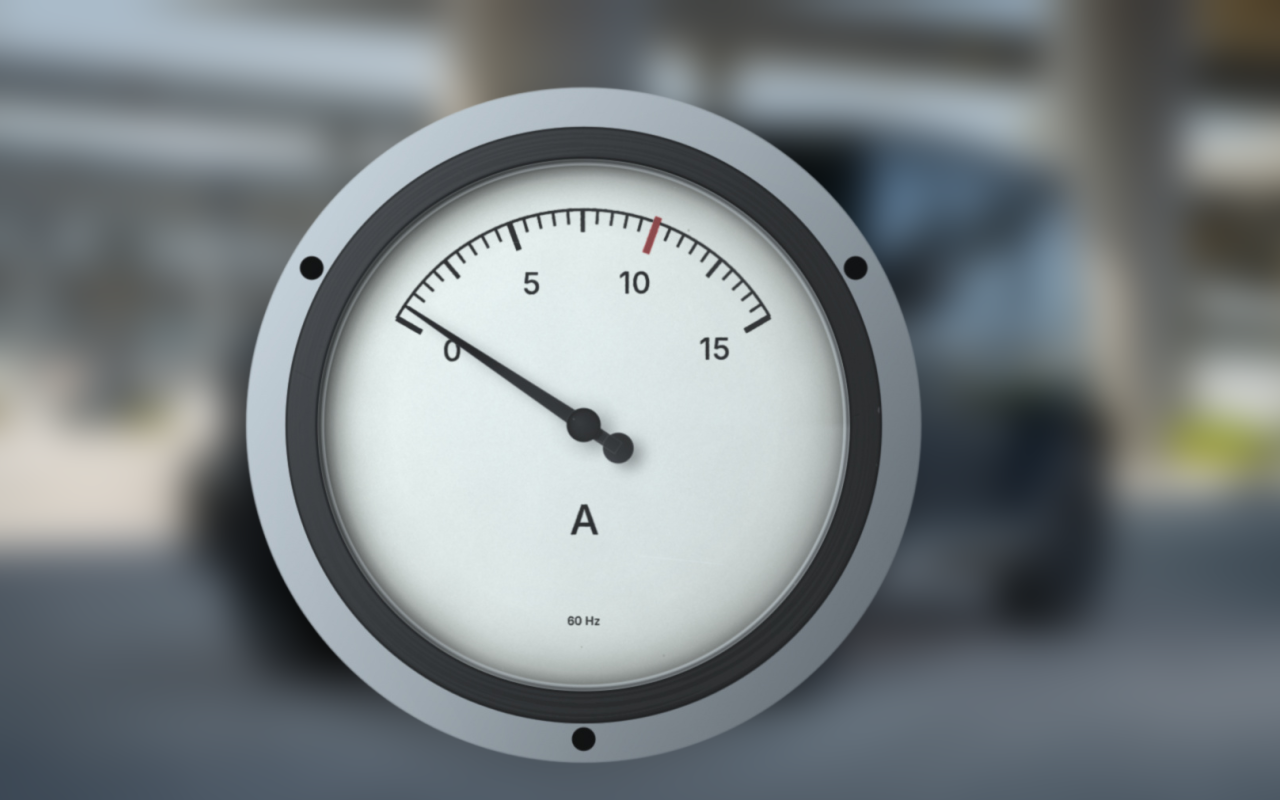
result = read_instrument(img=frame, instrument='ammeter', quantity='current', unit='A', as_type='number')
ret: 0.5 A
